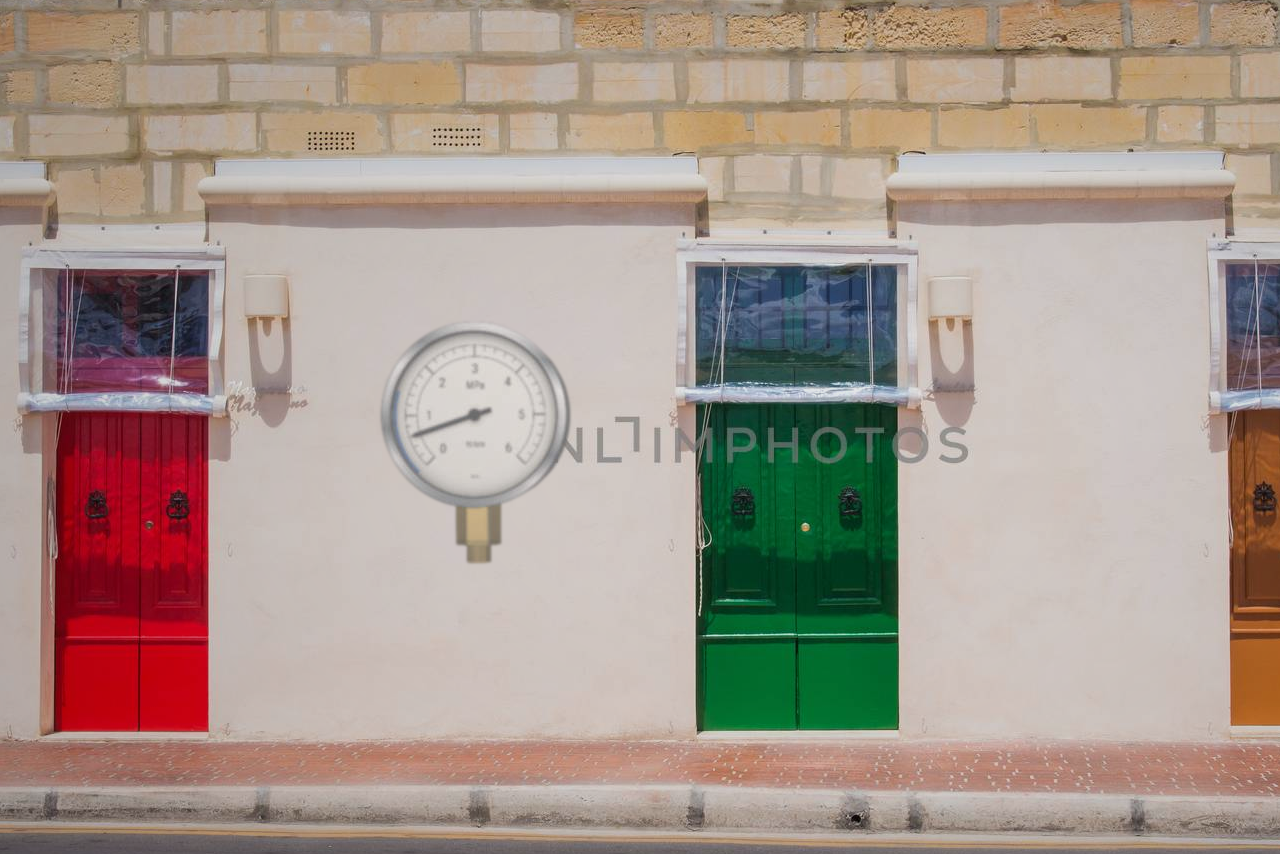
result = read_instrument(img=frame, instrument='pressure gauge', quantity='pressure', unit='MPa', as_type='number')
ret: 0.6 MPa
